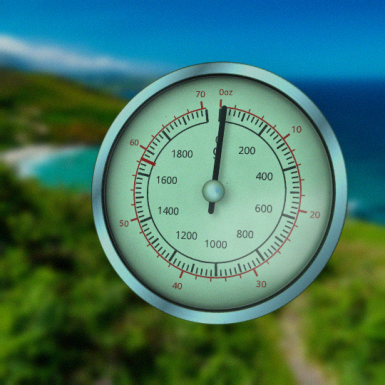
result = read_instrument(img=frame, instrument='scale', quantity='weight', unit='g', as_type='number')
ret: 20 g
